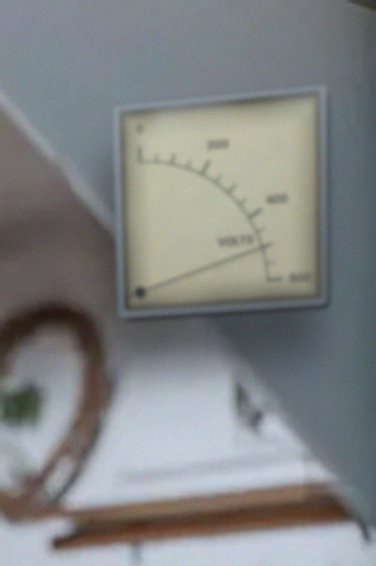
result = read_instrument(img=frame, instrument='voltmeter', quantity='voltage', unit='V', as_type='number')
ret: 500 V
